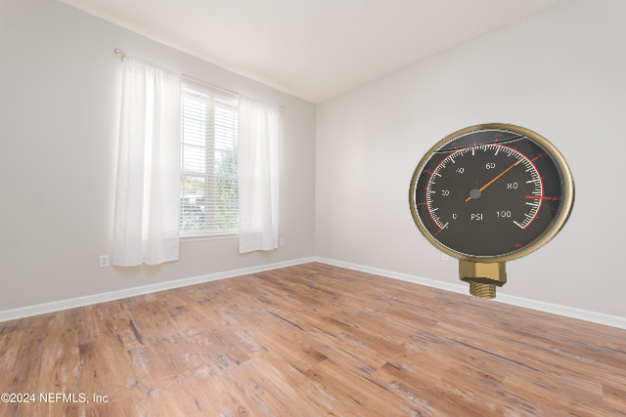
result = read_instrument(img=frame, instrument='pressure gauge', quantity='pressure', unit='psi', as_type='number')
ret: 70 psi
